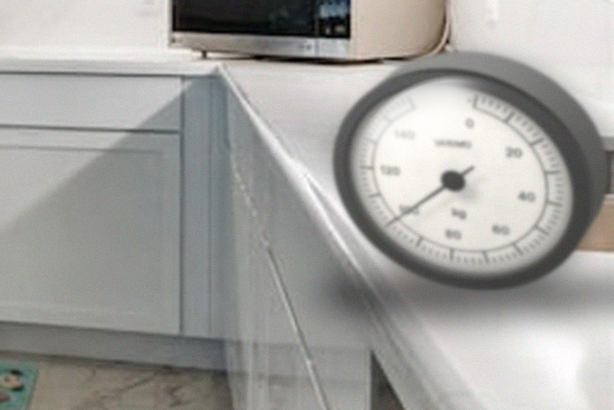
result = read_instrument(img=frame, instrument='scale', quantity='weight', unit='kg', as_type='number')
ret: 100 kg
